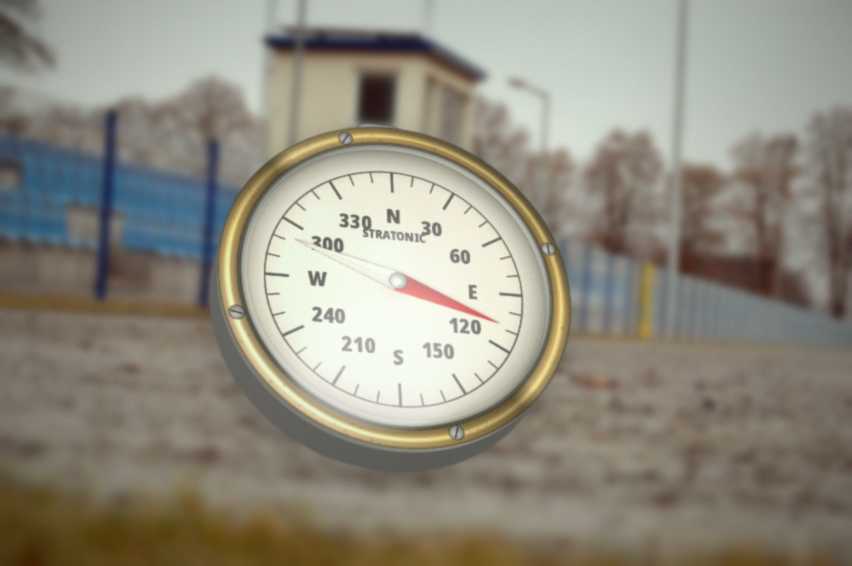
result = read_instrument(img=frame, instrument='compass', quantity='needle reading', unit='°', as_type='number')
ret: 110 °
